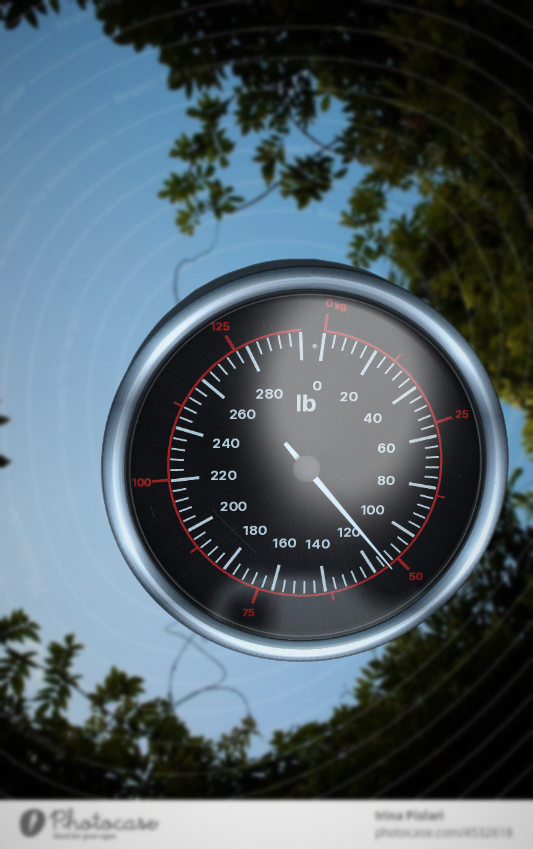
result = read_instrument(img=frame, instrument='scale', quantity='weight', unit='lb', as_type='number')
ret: 114 lb
